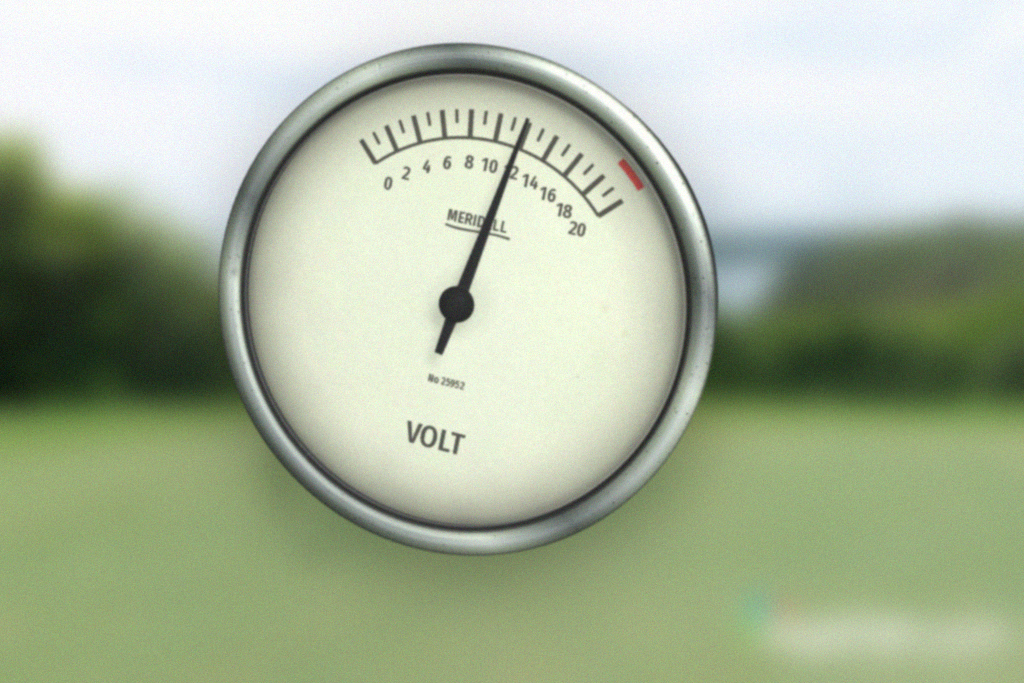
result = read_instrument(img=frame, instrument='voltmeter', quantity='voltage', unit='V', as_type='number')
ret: 12 V
